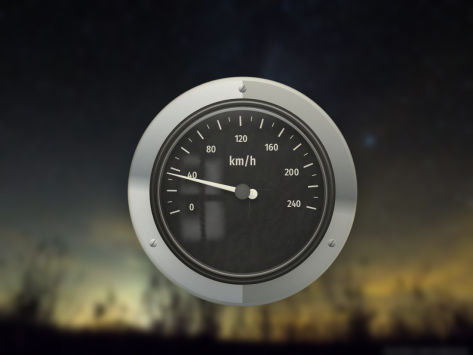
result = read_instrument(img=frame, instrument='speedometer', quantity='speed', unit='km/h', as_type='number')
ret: 35 km/h
